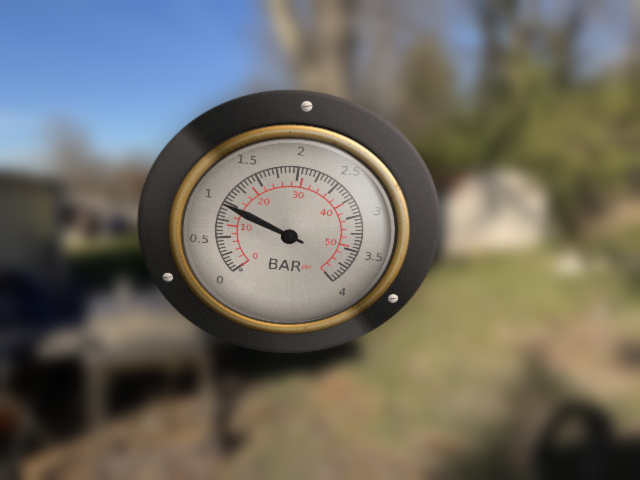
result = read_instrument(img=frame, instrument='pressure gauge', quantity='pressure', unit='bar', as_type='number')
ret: 1 bar
